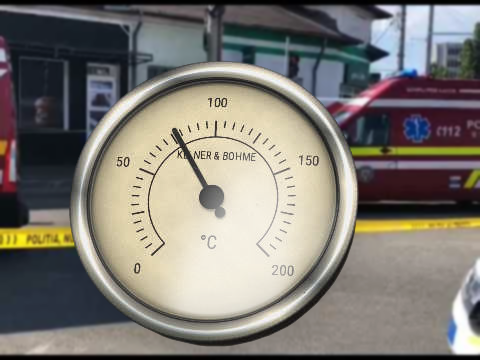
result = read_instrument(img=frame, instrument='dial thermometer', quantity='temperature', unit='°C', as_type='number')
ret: 77.5 °C
